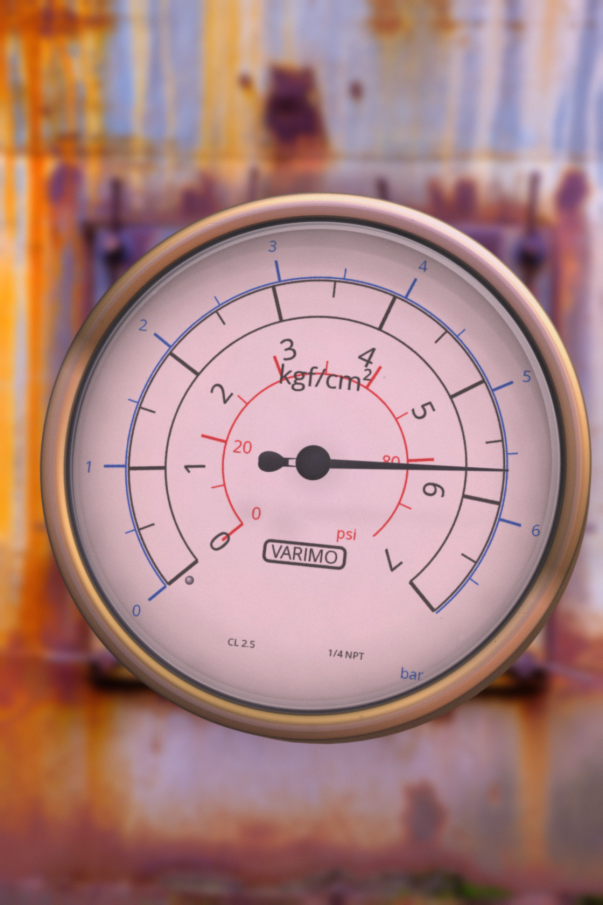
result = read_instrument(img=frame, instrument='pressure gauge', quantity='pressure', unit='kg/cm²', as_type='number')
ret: 5.75 kg/cm²
